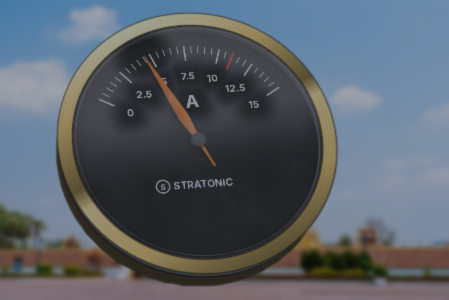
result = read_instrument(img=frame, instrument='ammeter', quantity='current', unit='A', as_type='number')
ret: 4.5 A
